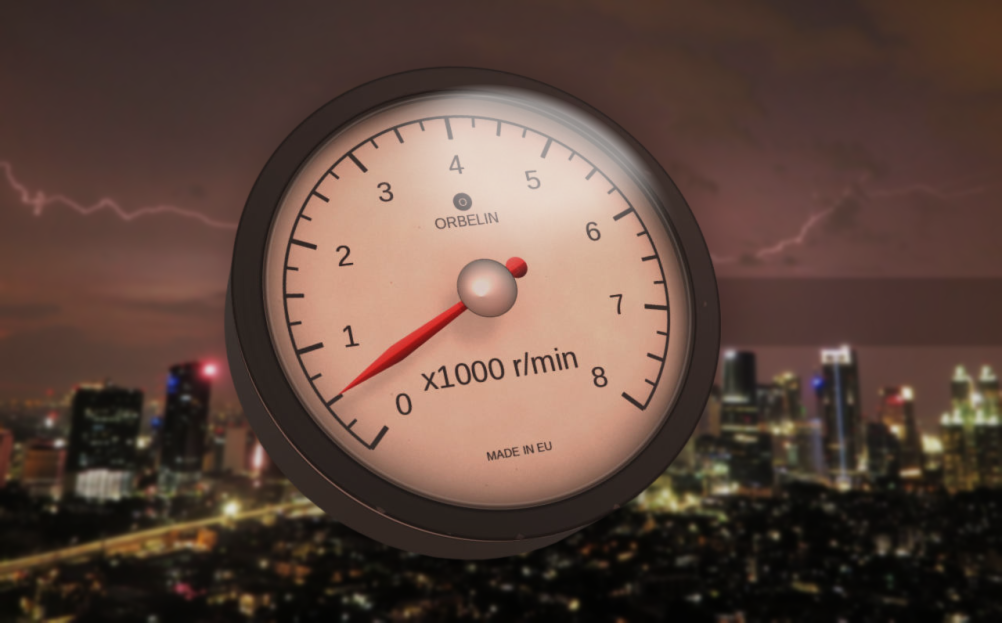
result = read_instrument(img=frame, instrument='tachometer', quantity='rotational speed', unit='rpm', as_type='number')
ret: 500 rpm
